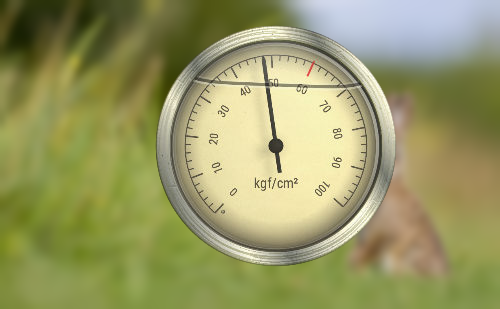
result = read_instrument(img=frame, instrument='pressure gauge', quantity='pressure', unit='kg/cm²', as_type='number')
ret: 48 kg/cm²
